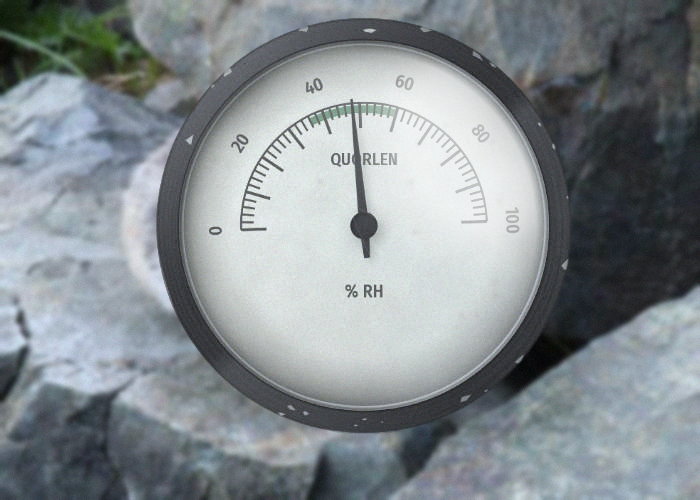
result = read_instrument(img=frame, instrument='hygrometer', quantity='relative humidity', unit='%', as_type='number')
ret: 48 %
